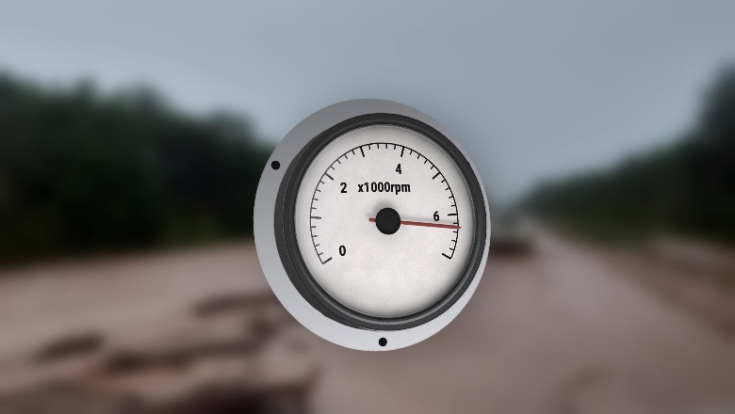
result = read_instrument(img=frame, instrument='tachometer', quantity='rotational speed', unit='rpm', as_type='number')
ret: 6300 rpm
